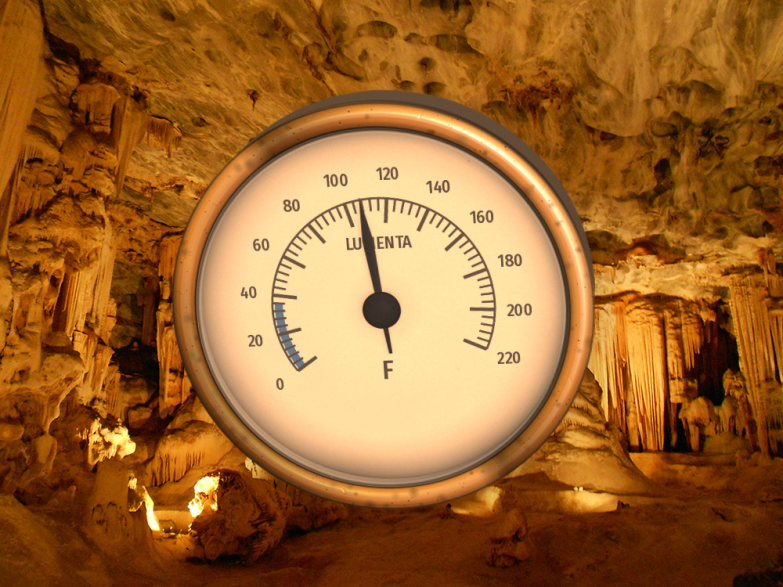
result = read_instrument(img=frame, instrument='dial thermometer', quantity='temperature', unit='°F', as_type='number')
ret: 108 °F
